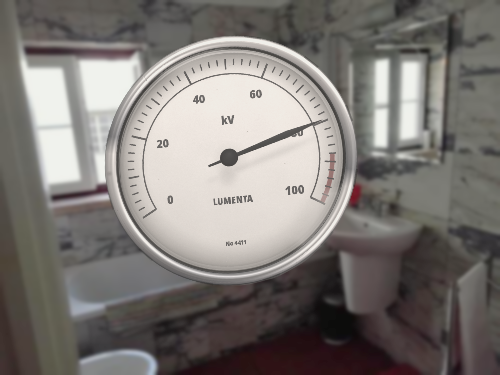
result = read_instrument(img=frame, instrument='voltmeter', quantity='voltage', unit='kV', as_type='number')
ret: 80 kV
